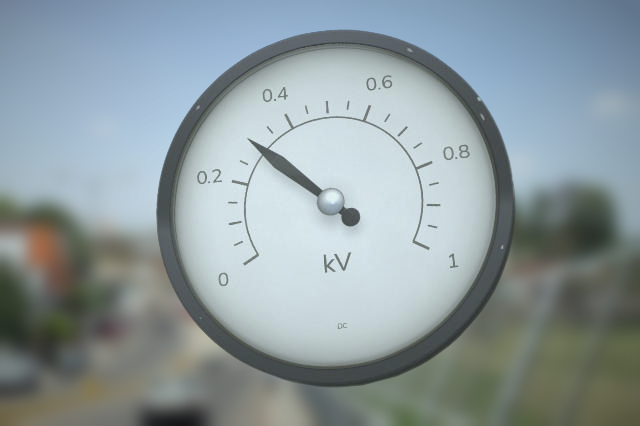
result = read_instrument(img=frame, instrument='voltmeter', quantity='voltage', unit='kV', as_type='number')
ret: 0.3 kV
